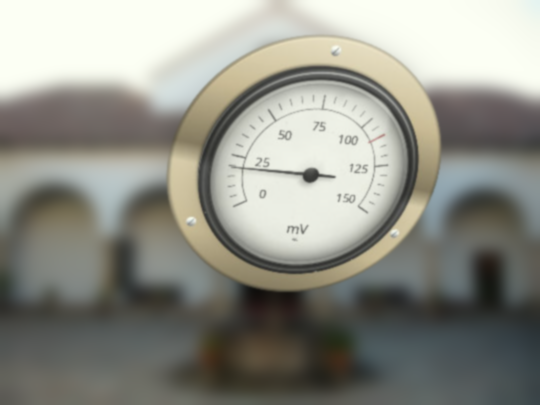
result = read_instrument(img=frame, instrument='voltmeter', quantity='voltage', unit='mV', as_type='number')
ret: 20 mV
